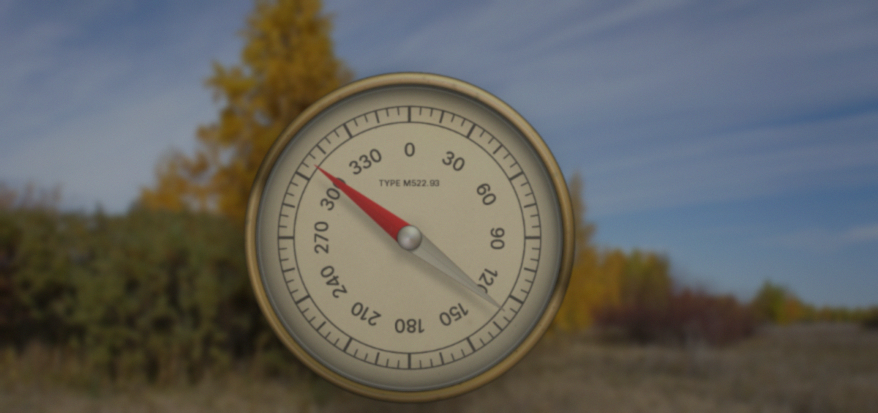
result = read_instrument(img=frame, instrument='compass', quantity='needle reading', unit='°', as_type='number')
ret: 307.5 °
